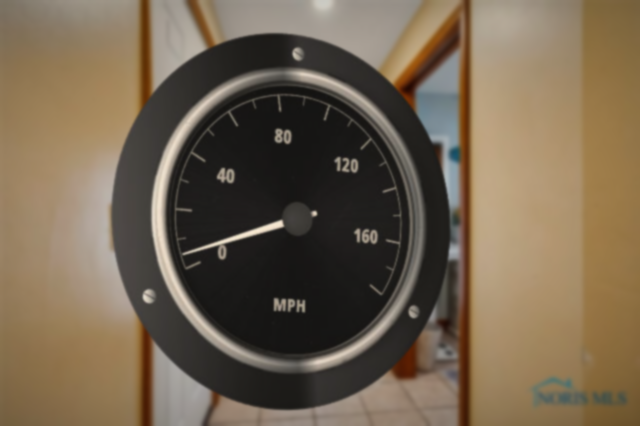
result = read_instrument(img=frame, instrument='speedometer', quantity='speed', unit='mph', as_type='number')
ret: 5 mph
